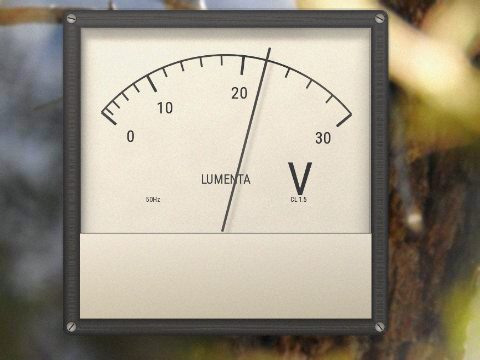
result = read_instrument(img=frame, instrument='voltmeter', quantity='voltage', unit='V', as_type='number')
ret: 22 V
